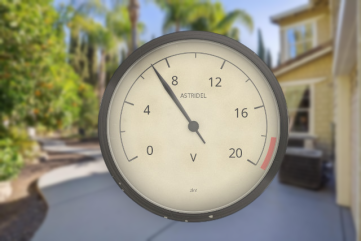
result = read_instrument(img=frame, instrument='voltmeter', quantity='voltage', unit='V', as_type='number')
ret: 7 V
